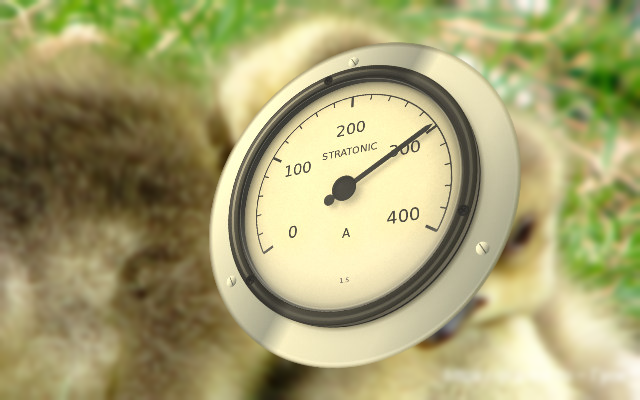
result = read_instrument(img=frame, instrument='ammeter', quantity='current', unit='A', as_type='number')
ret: 300 A
